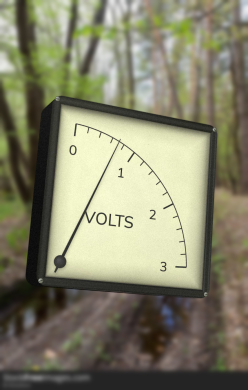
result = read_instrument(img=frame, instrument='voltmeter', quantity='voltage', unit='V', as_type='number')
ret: 0.7 V
